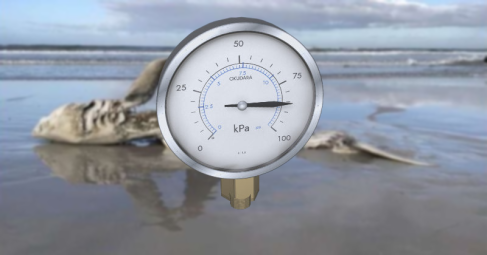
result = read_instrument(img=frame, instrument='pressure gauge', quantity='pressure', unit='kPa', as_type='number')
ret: 85 kPa
